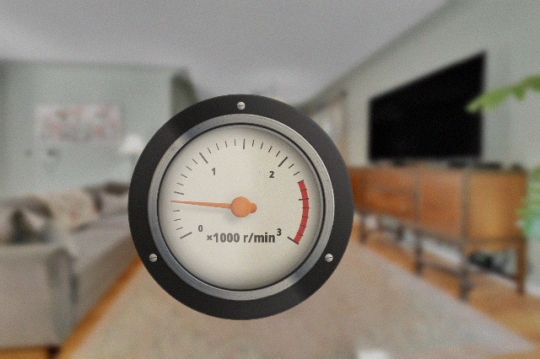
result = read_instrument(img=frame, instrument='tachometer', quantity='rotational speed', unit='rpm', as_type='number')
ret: 400 rpm
